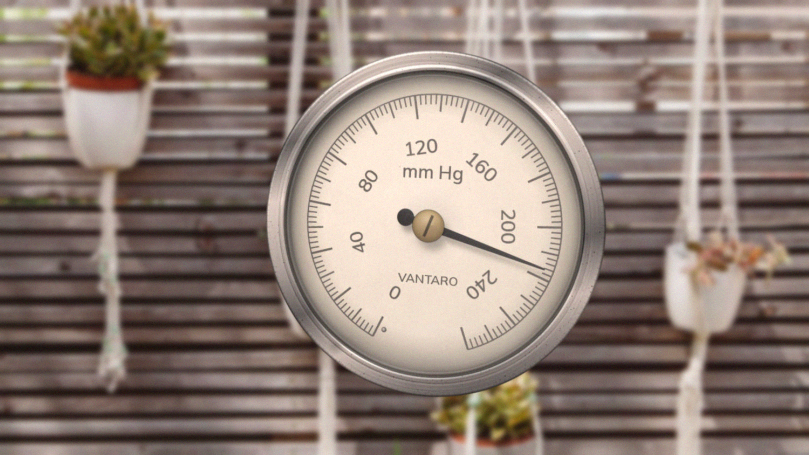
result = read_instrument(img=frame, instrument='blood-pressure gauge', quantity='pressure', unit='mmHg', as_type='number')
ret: 216 mmHg
